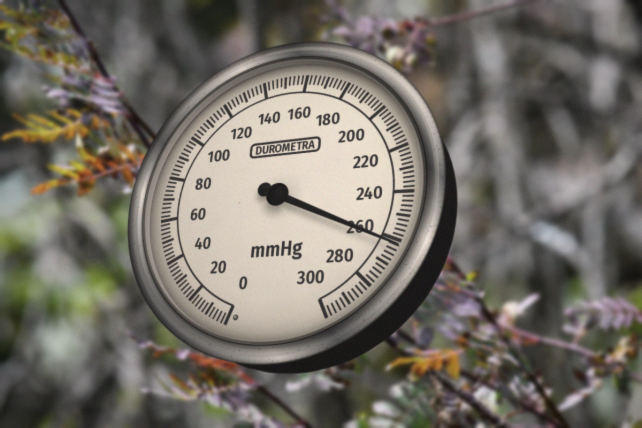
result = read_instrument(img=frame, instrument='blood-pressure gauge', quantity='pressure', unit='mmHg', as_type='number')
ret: 262 mmHg
